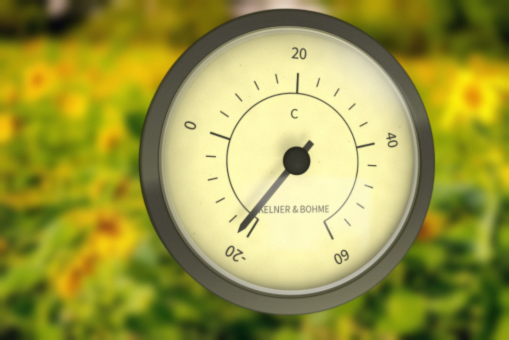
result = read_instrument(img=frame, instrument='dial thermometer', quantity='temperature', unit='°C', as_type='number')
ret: -18 °C
